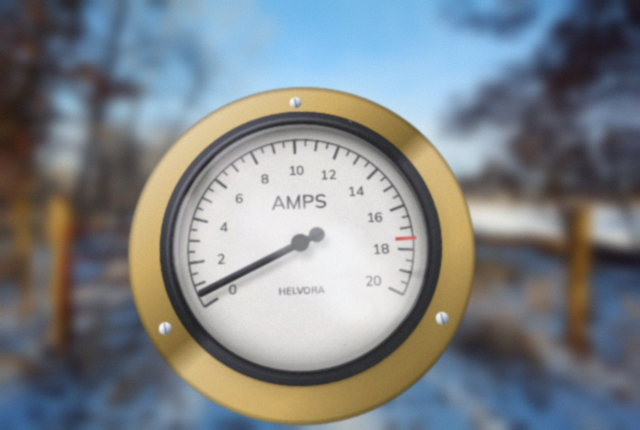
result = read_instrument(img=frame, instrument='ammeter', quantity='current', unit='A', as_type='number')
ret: 0.5 A
